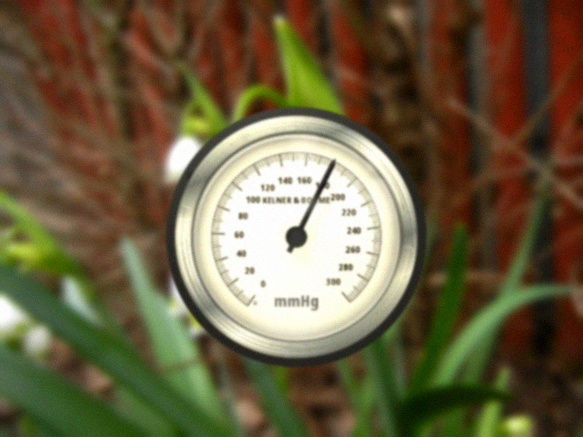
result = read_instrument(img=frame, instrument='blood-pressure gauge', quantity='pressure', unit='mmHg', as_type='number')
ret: 180 mmHg
